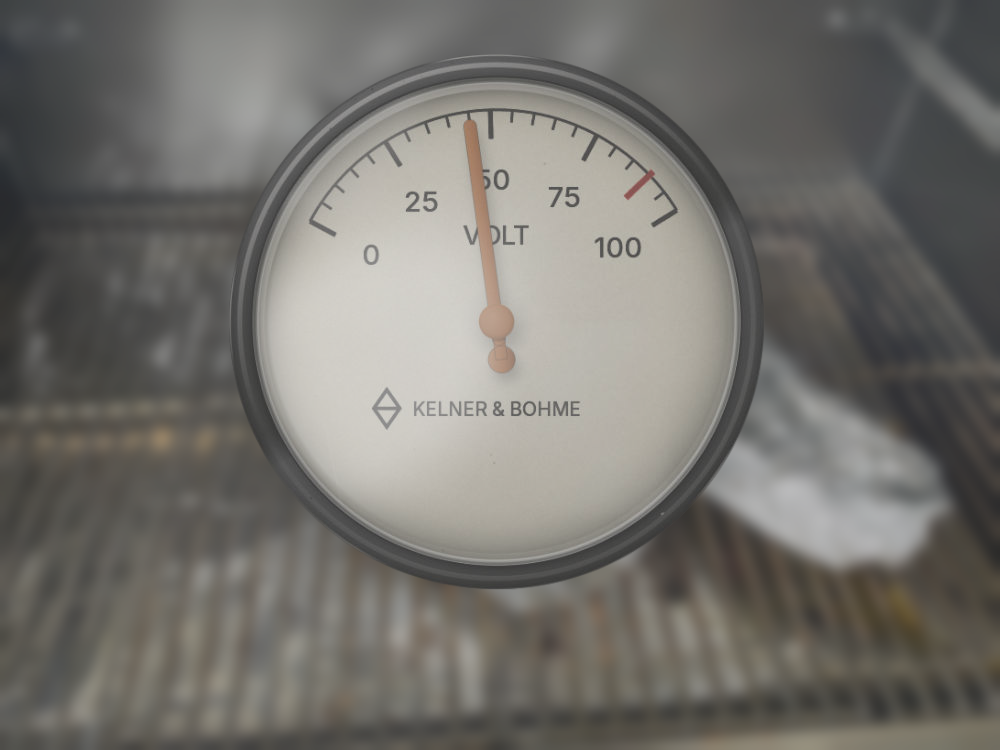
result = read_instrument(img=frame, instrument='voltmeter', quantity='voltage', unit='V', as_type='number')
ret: 45 V
